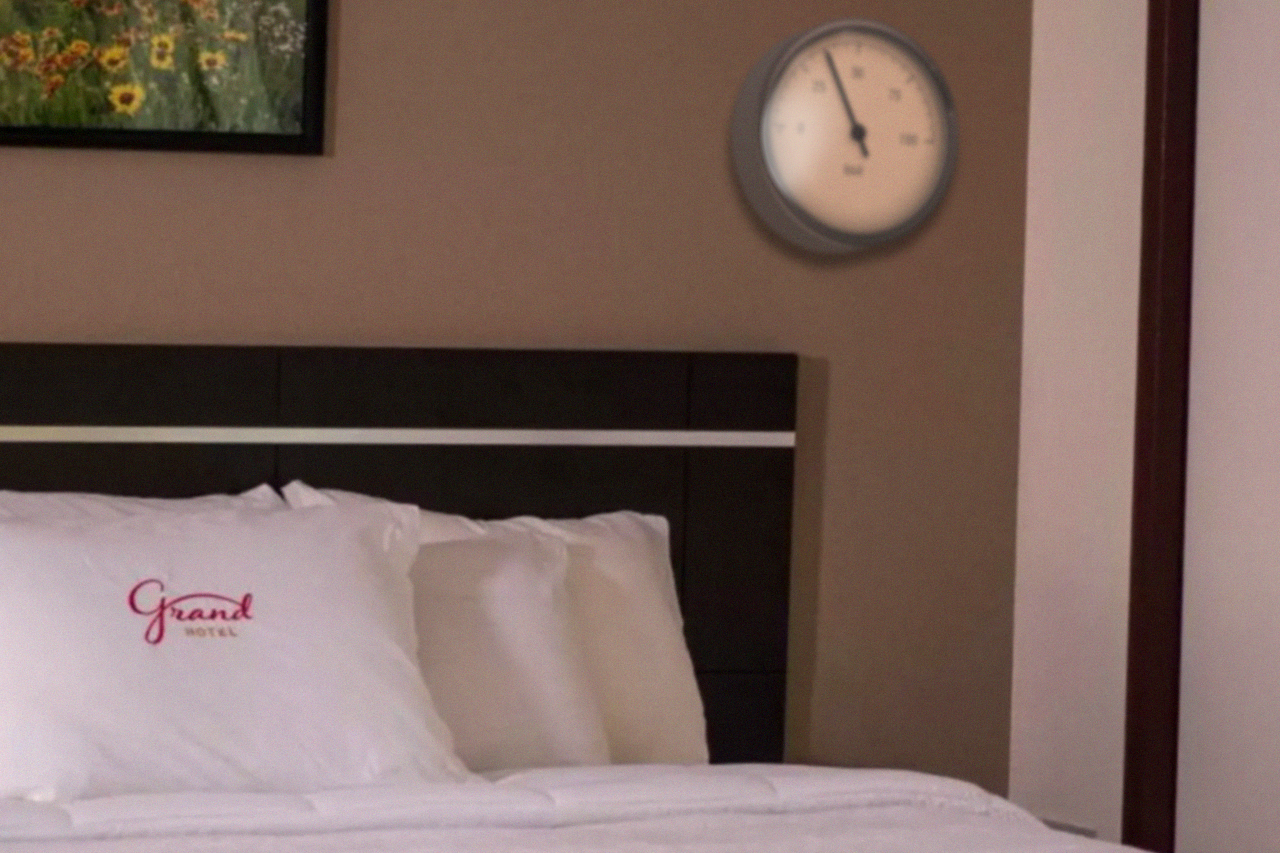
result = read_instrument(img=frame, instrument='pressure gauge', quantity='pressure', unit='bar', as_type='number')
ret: 35 bar
